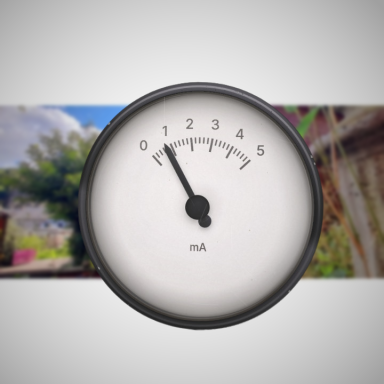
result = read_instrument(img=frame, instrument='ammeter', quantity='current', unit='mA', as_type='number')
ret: 0.8 mA
